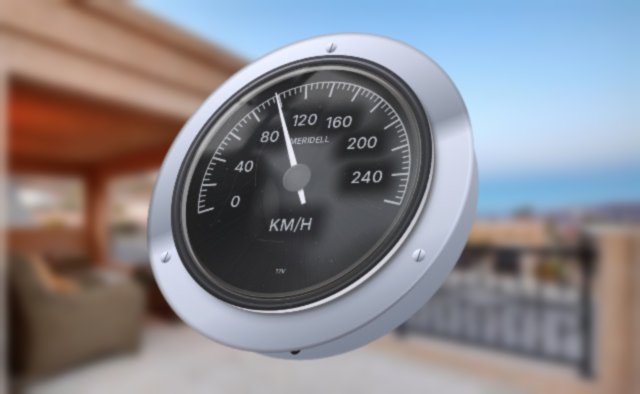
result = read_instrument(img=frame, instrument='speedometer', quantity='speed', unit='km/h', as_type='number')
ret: 100 km/h
